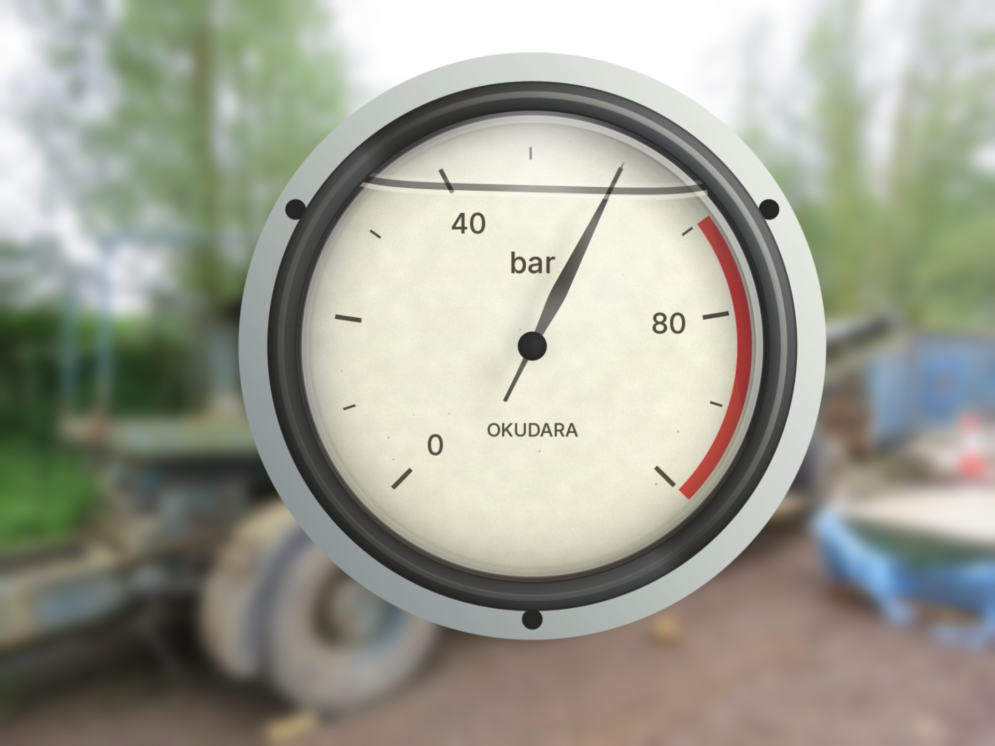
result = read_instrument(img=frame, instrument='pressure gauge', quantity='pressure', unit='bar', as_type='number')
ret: 60 bar
